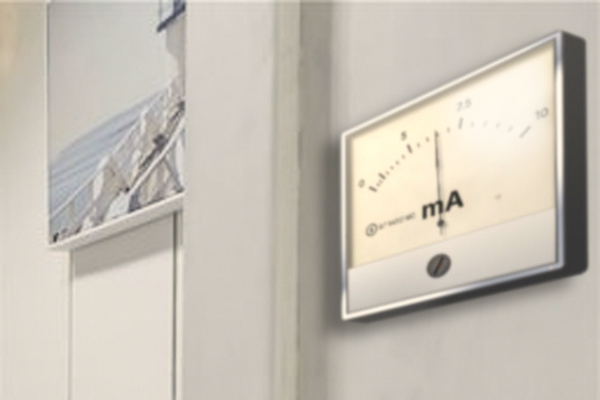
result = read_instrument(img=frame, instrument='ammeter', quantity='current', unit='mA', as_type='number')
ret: 6.5 mA
